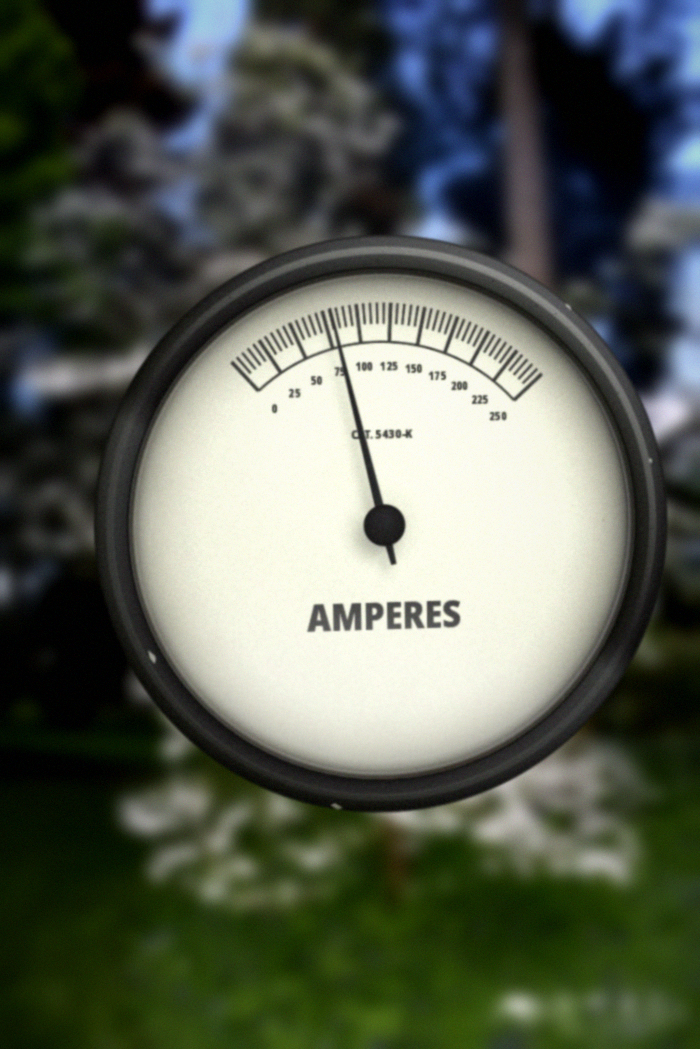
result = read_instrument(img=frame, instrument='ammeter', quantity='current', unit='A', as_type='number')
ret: 80 A
